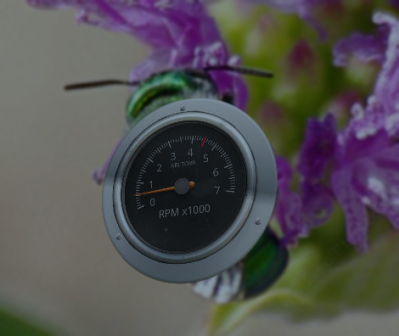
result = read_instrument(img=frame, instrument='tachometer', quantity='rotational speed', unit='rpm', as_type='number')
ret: 500 rpm
